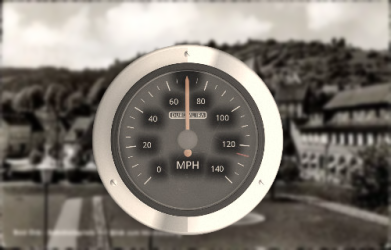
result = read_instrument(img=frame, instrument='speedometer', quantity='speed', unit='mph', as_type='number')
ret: 70 mph
